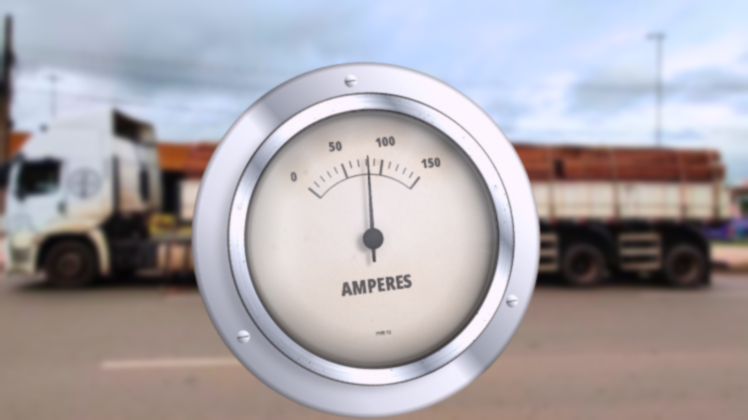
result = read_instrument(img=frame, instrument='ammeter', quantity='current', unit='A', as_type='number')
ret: 80 A
